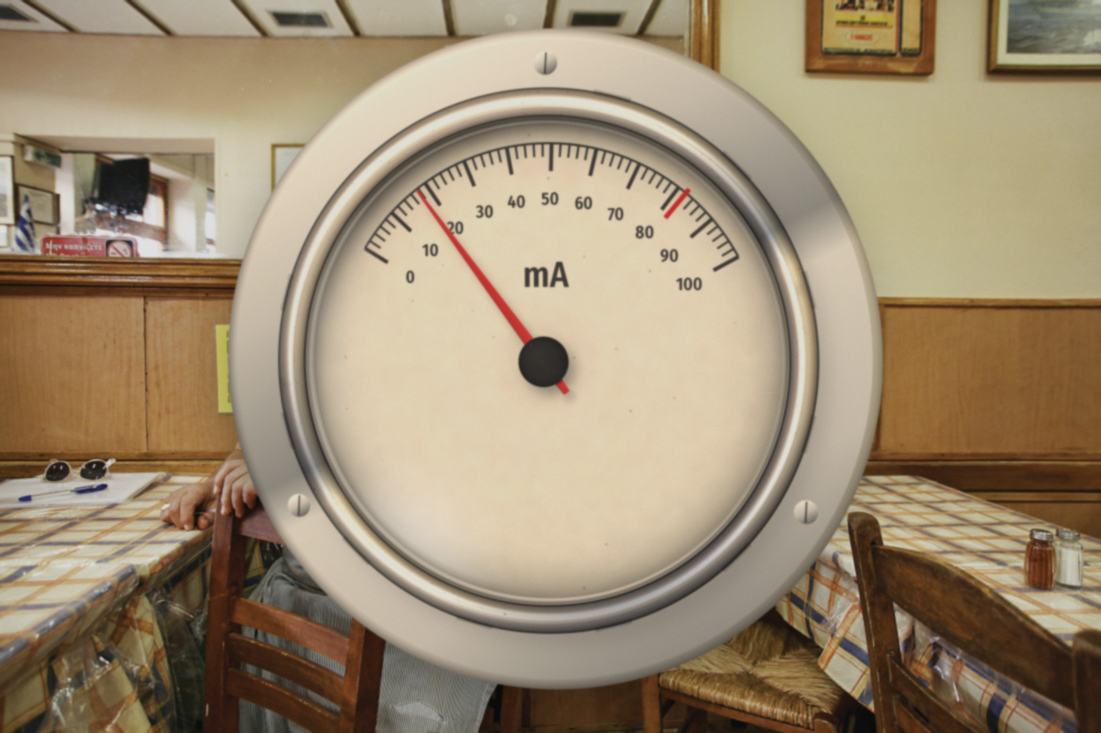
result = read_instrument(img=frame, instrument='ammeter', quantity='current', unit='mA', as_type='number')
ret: 18 mA
